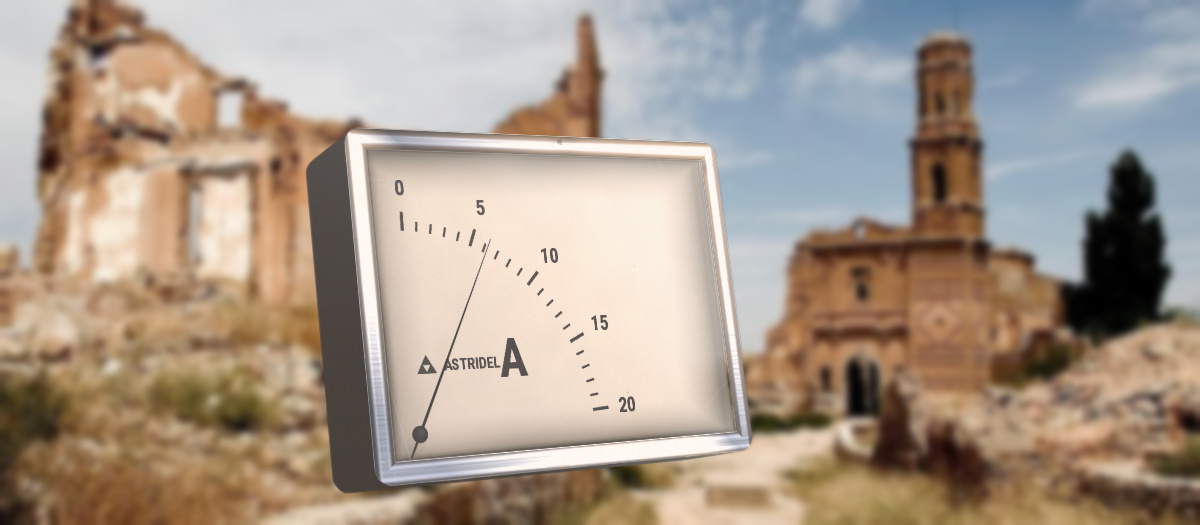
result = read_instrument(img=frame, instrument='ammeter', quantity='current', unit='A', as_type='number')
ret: 6 A
